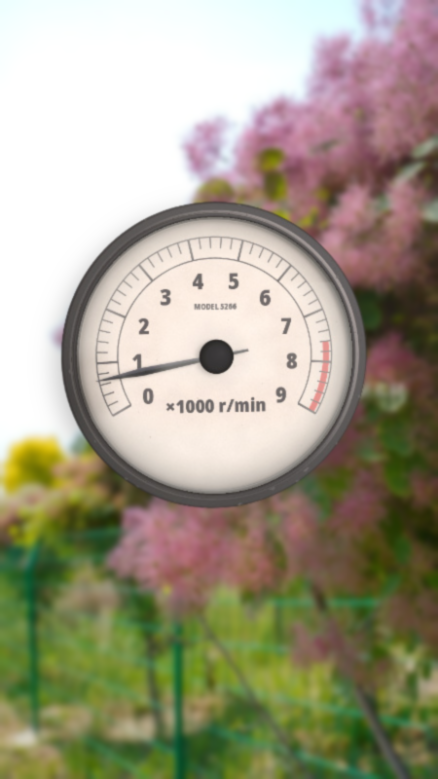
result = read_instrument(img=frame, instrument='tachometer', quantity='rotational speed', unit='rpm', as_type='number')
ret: 700 rpm
